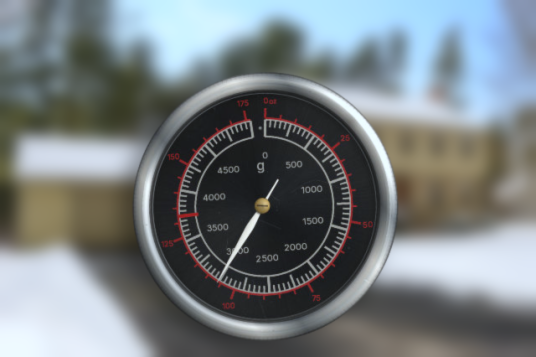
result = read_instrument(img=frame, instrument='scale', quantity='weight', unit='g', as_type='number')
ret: 3000 g
